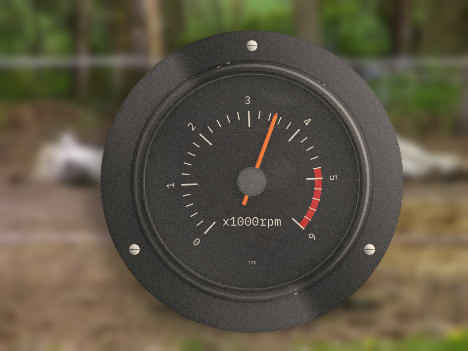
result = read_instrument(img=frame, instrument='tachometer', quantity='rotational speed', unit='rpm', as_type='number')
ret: 3500 rpm
